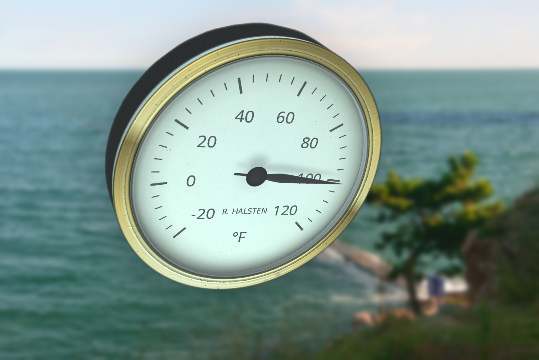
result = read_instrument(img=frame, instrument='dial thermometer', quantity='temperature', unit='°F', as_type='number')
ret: 100 °F
